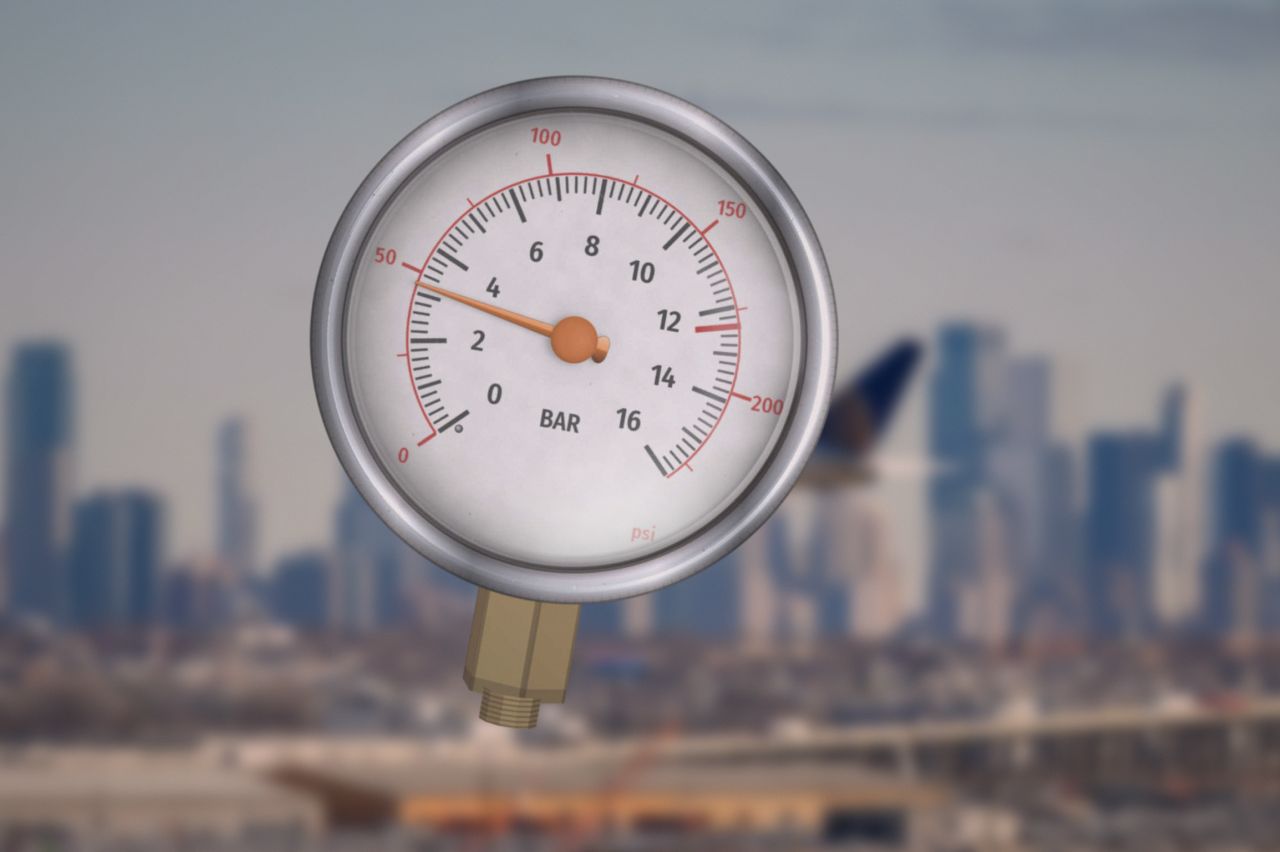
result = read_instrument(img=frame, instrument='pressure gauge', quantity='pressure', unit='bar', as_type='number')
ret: 3.2 bar
